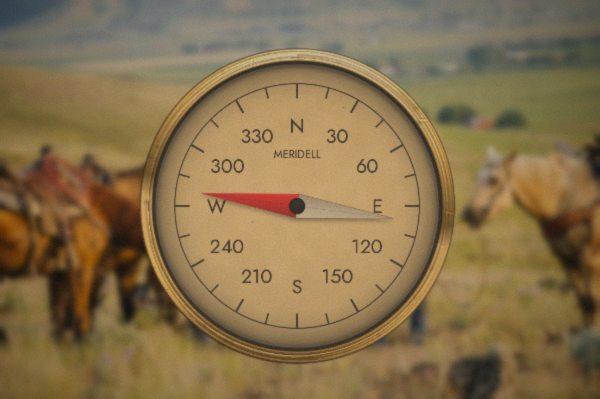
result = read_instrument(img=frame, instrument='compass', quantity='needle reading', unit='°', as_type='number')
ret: 277.5 °
